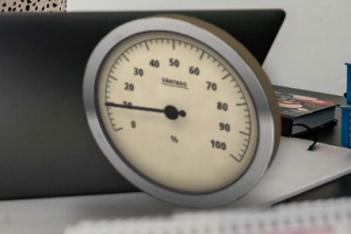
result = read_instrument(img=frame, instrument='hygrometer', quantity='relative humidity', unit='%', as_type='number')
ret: 10 %
